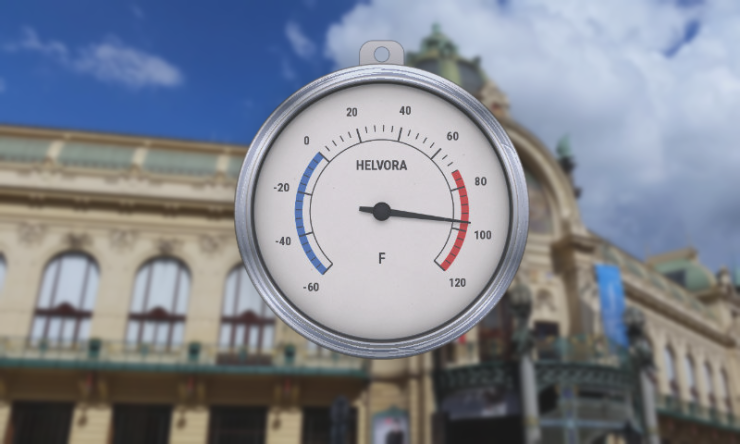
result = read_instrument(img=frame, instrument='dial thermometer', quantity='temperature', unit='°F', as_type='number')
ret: 96 °F
